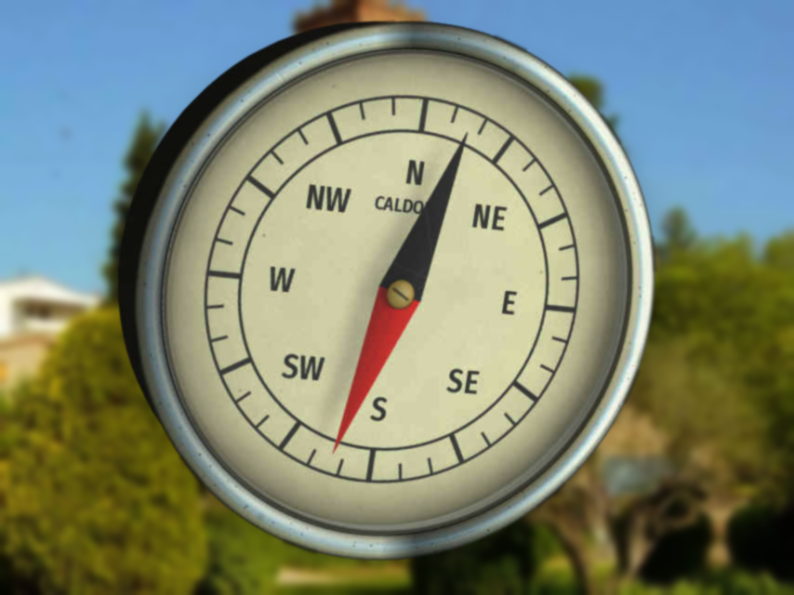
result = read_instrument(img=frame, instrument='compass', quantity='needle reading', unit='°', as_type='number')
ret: 195 °
